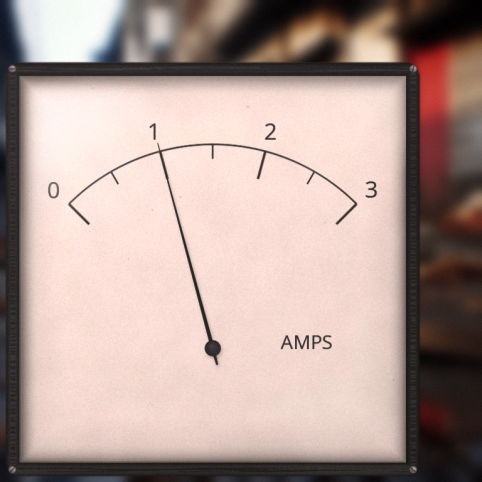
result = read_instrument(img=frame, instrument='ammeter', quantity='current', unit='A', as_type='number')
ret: 1 A
